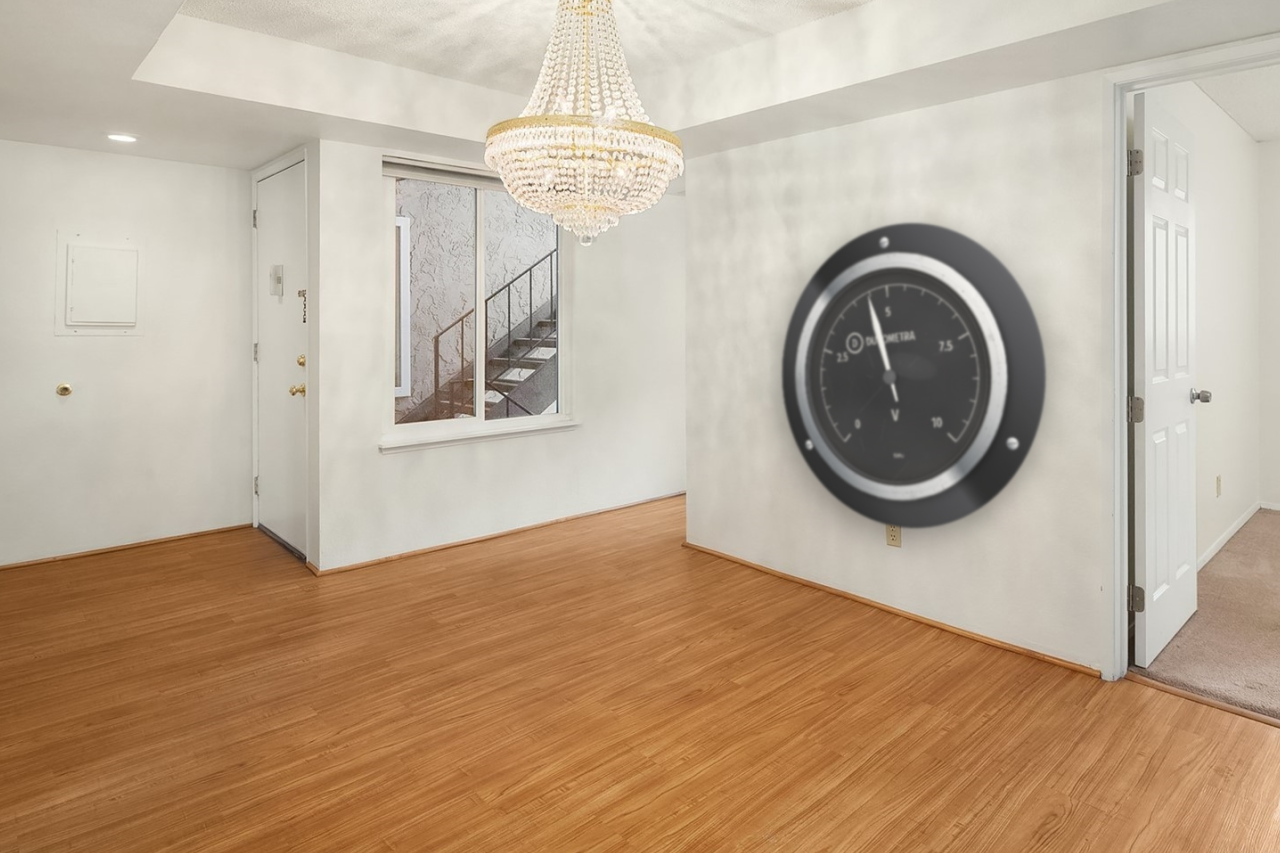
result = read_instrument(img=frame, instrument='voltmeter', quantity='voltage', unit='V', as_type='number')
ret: 4.5 V
